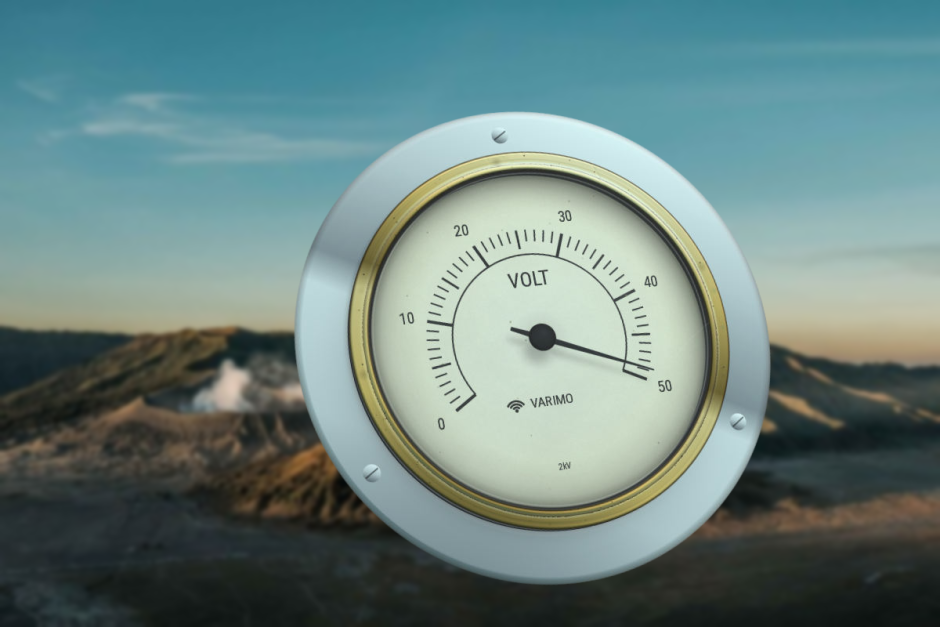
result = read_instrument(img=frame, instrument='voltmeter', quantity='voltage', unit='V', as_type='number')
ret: 49 V
